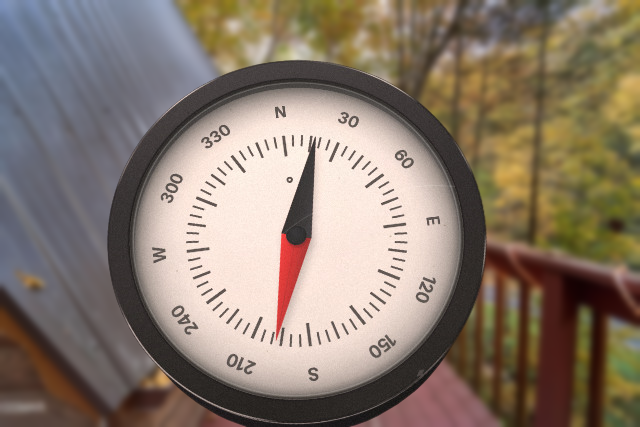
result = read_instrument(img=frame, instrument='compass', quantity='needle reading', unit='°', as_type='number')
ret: 197.5 °
